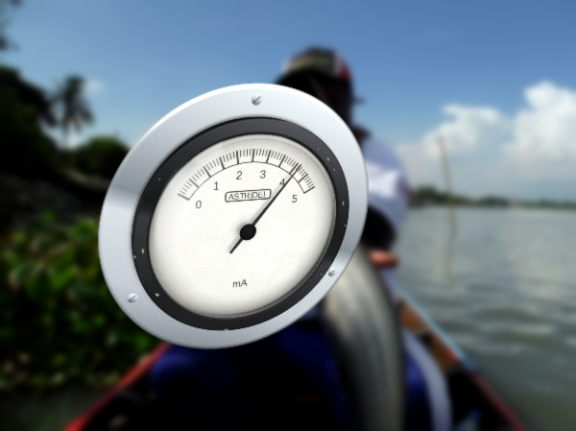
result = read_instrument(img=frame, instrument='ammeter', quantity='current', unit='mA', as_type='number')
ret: 4 mA
